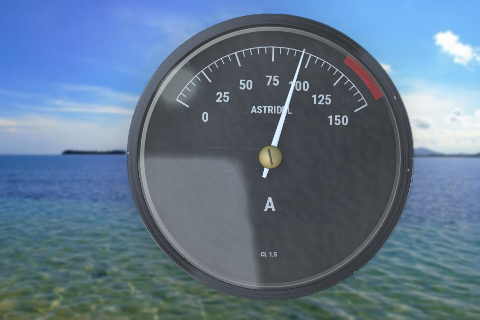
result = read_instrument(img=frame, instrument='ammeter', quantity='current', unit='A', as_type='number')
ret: 95 A
